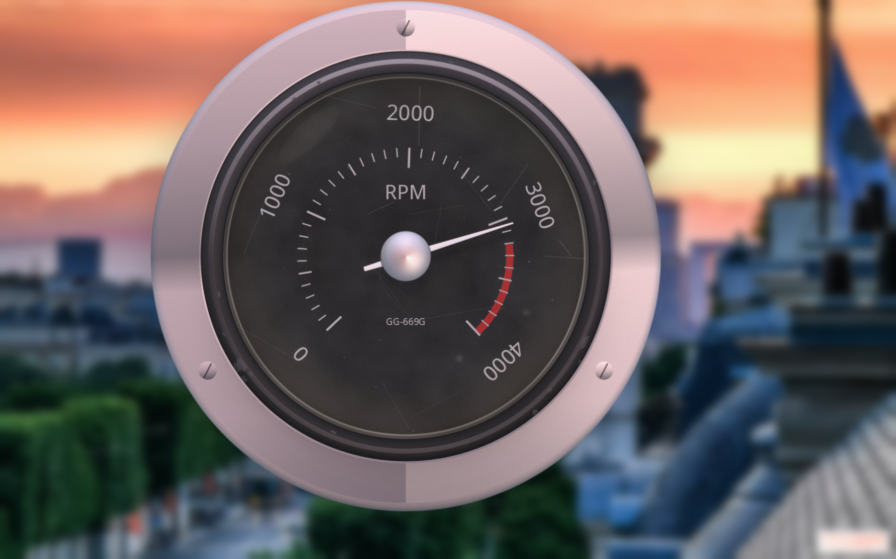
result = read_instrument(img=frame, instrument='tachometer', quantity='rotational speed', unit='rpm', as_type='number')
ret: 3050 rpm
